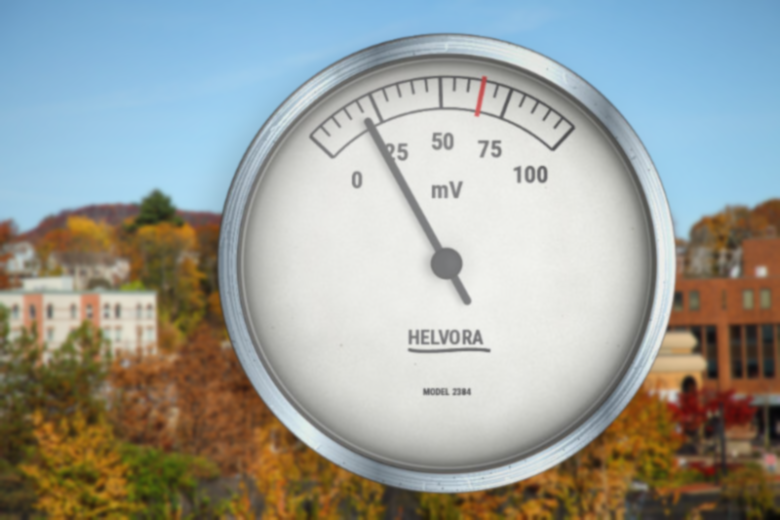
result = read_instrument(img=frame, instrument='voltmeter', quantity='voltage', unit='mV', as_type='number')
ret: 20 mV
